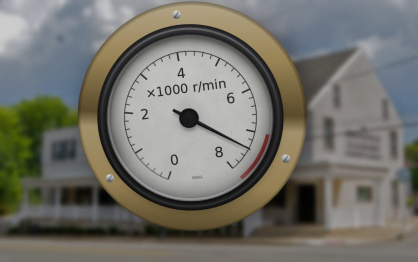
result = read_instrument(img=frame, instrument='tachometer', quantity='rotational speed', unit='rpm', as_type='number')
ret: 7400 rpm
